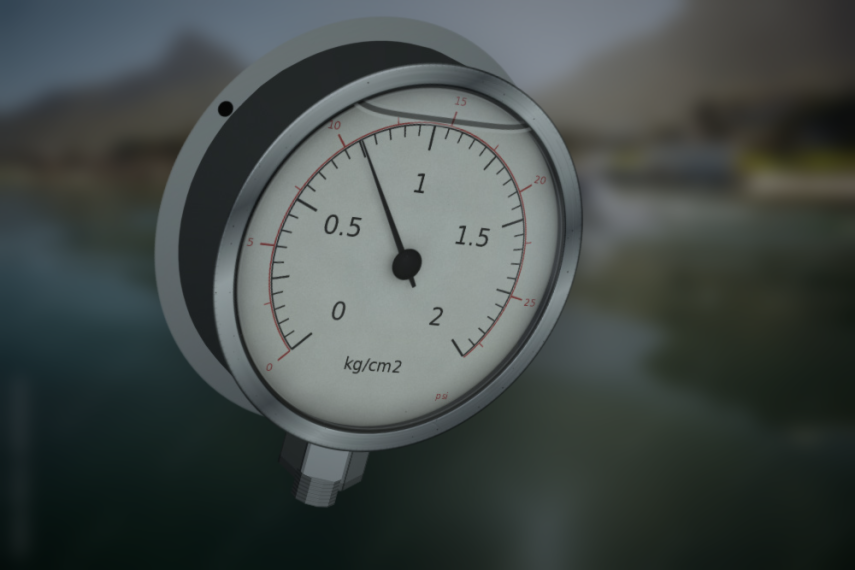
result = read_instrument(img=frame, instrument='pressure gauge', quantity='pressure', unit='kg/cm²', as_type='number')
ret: 0.75 kg/cm²
